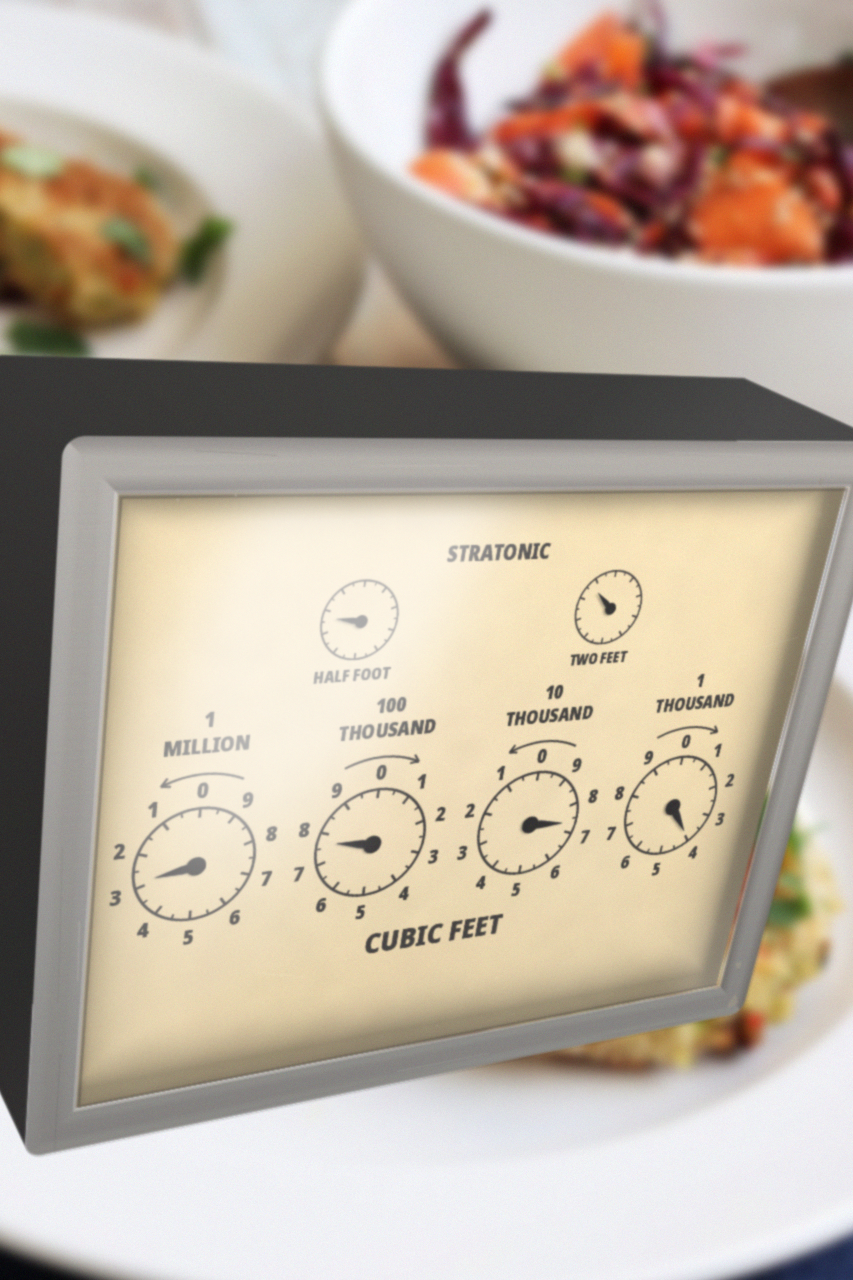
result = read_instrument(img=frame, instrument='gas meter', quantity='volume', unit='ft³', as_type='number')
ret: 277400 ft³
